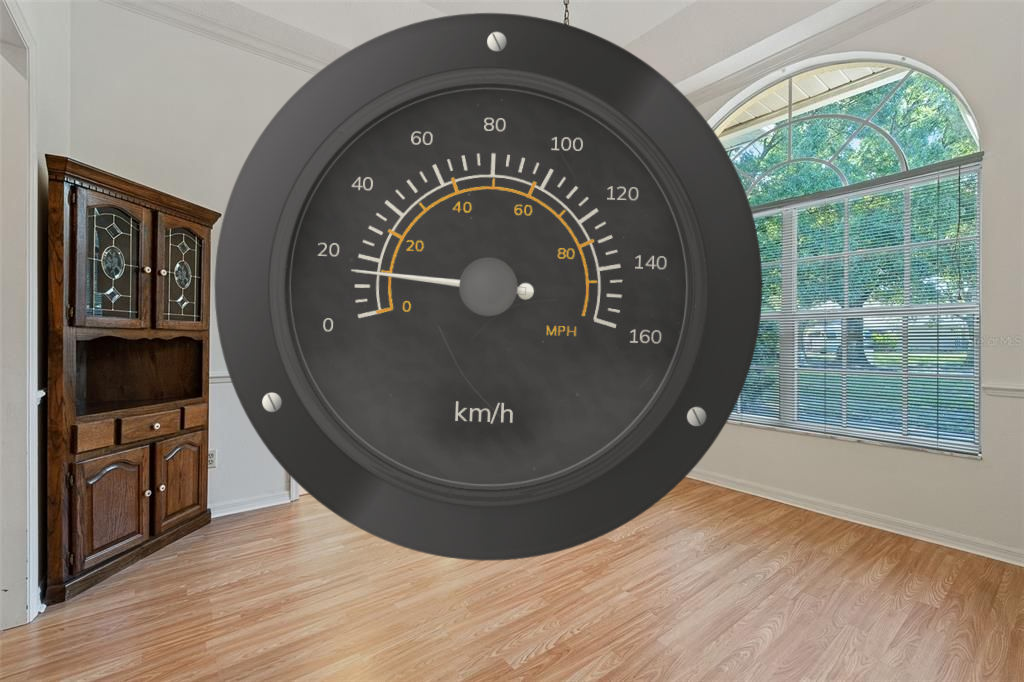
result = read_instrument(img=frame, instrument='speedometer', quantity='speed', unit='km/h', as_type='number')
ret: 15 km/h
